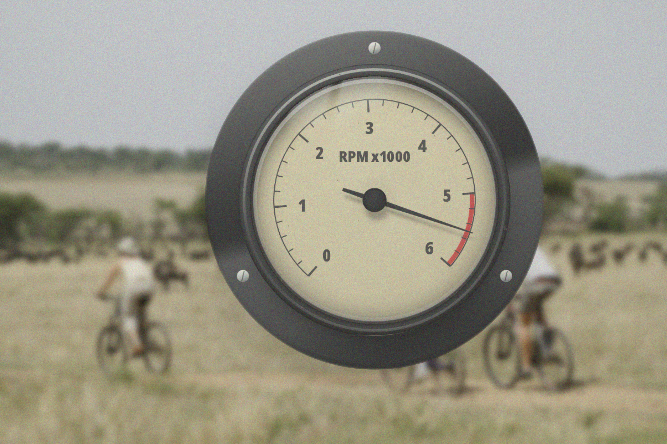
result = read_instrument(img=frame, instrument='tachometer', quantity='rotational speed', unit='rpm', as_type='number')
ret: 5500 rpm
